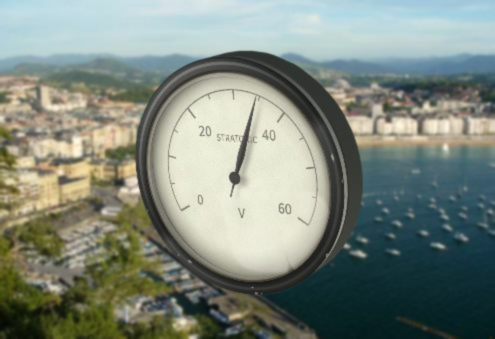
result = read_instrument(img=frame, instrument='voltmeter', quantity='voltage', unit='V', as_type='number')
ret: 35 V
